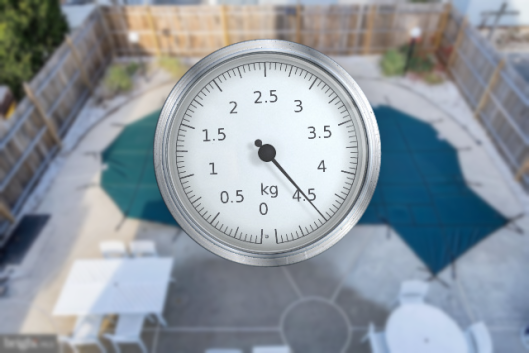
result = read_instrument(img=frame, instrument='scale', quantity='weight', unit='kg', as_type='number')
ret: 4.5 kg
